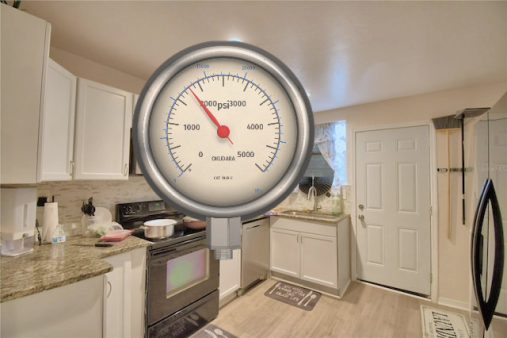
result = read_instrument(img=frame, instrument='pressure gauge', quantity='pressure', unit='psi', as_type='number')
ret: 1800 psi
